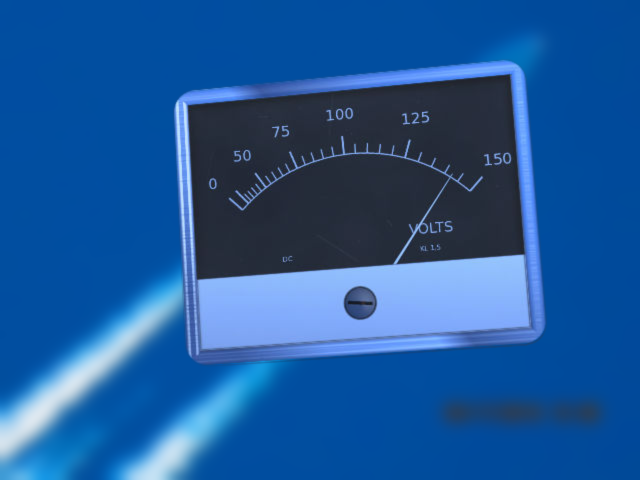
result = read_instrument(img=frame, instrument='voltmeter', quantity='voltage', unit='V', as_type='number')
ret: 142.5 V
